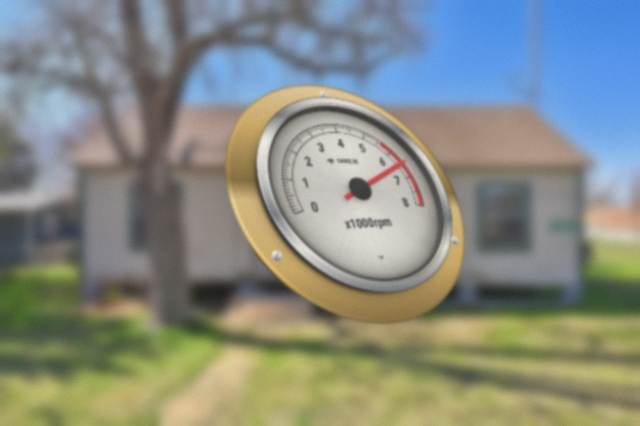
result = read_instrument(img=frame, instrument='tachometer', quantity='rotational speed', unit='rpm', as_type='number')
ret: 6500 rpm
